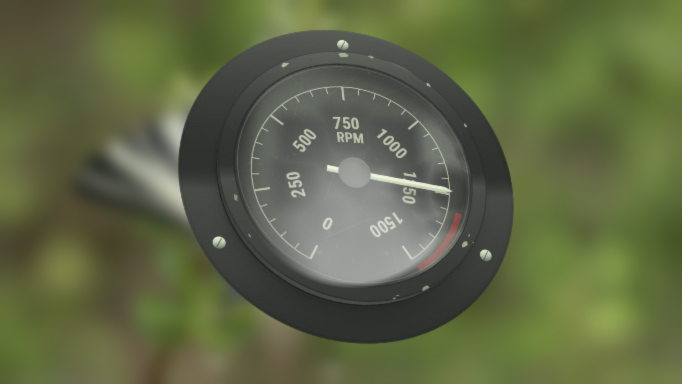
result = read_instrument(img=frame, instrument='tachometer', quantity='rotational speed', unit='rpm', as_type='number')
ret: 1250 rpm
